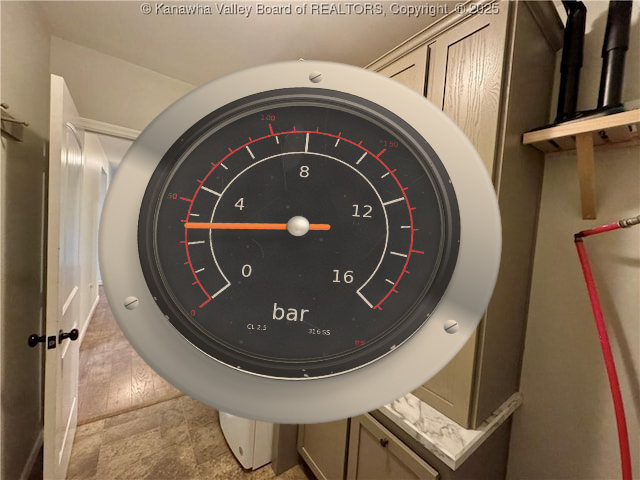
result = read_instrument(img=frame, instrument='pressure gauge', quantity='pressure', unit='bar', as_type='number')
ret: 2.5 bar
